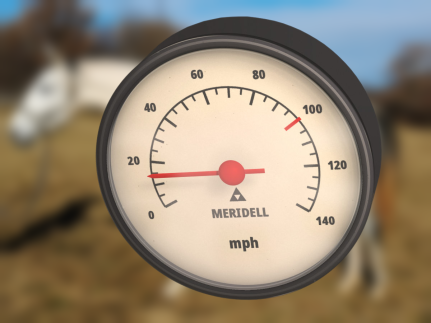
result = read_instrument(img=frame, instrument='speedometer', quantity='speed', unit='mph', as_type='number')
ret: 15 mph
